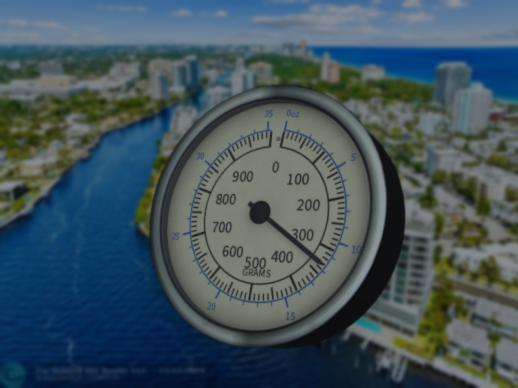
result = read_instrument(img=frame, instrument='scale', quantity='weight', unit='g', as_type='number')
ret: 330 g
